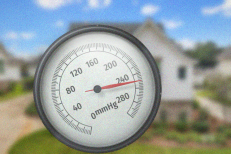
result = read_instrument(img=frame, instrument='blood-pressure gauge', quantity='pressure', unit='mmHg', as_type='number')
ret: 250 mmHg
